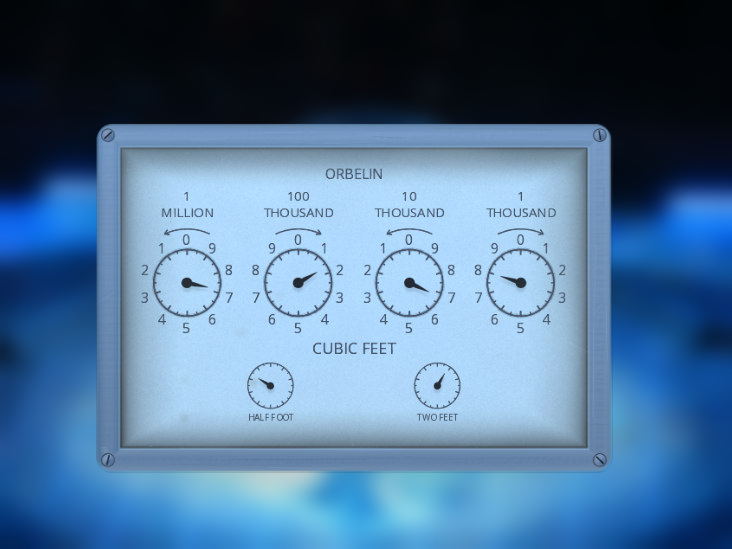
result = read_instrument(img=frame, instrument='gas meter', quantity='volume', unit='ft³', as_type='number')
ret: 716800 ft³
